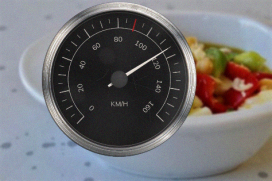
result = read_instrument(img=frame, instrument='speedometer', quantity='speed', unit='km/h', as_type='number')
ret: 115 km/h
